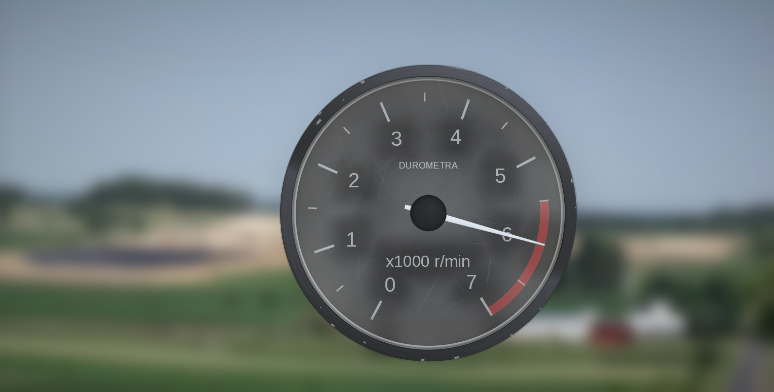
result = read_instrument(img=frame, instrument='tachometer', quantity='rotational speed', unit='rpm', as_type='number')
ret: 6000 rpm
